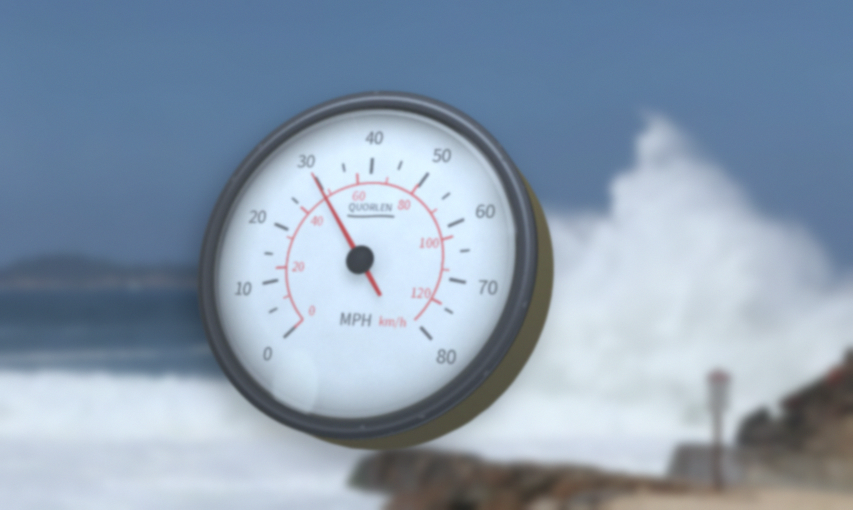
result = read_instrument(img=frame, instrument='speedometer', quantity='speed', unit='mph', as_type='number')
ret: 30 mph
